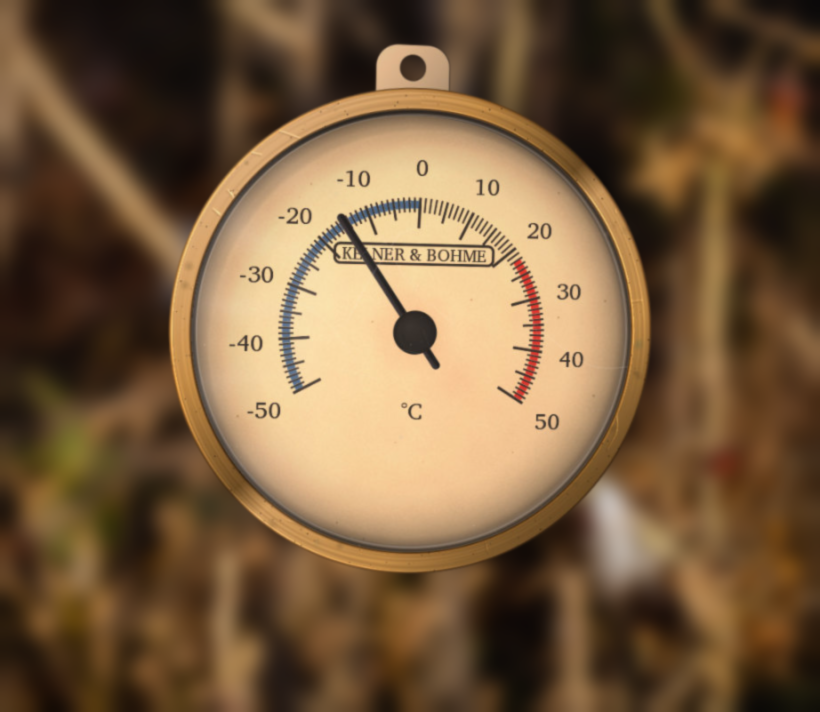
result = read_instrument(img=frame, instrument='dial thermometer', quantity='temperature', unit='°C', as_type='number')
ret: -15 °C
